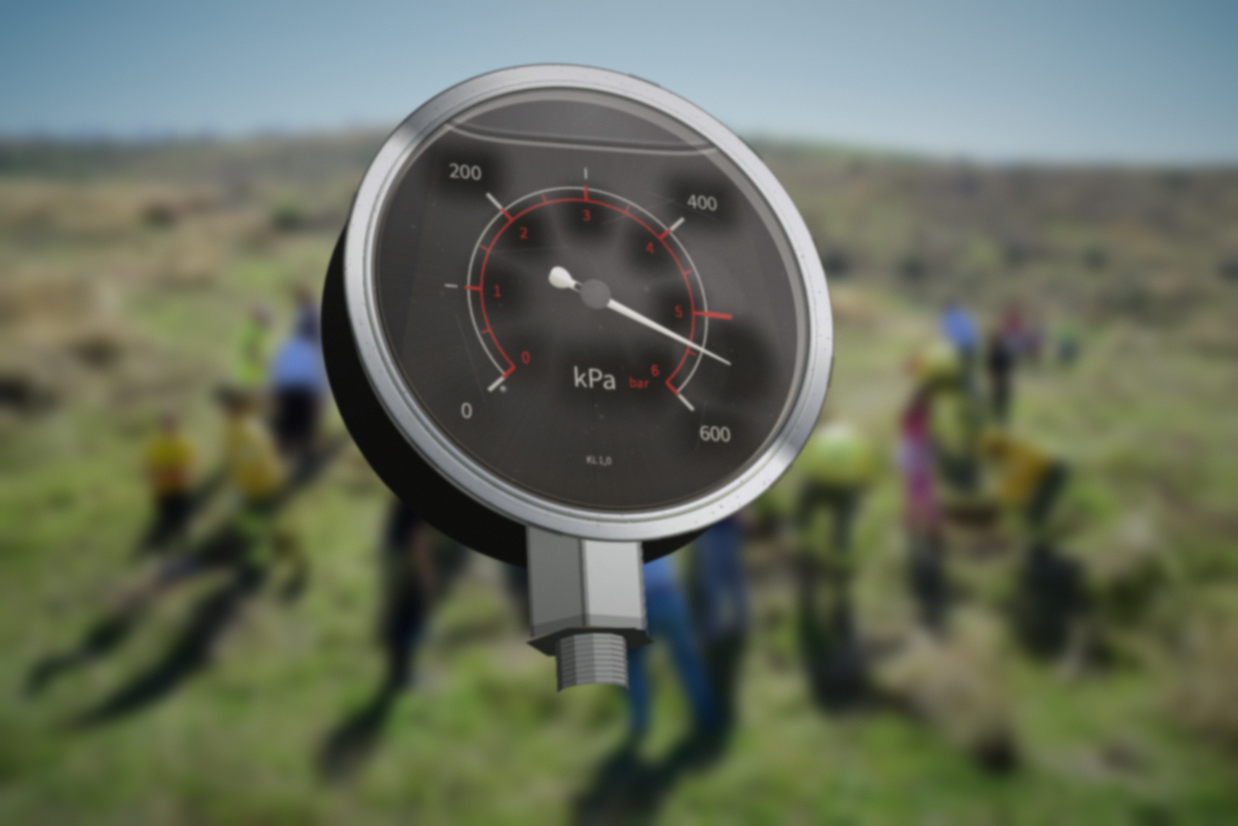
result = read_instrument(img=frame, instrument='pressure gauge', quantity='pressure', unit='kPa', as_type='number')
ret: 550 kPa
